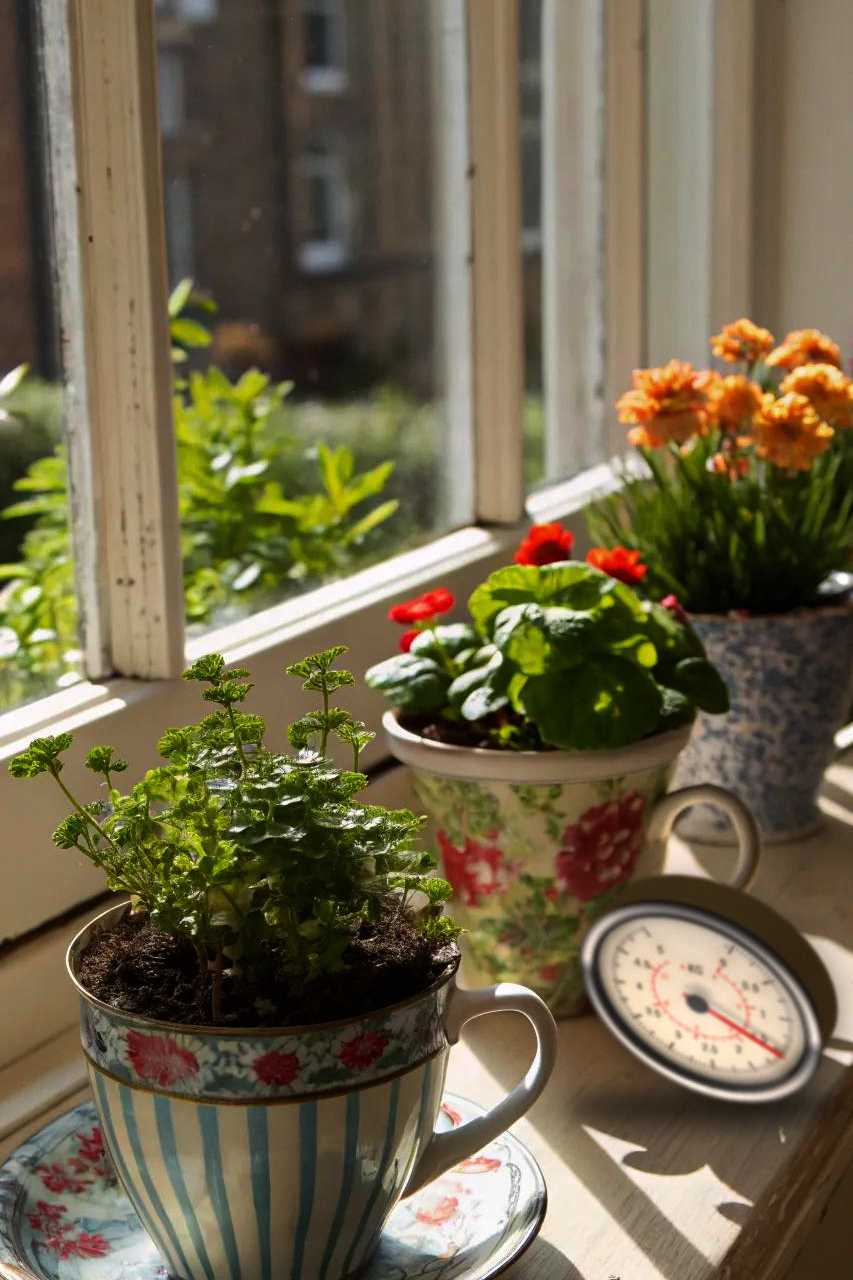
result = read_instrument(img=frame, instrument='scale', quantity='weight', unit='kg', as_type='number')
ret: 1.5 kg
